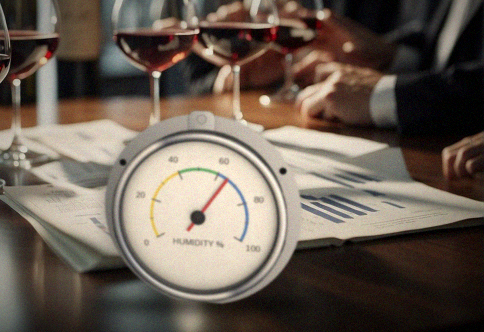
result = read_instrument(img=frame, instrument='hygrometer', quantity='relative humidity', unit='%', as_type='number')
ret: 65 %
